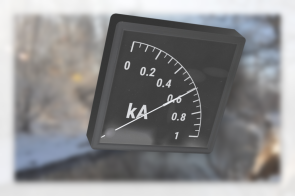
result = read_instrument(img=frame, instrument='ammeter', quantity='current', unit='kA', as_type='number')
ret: 0.6 kA
